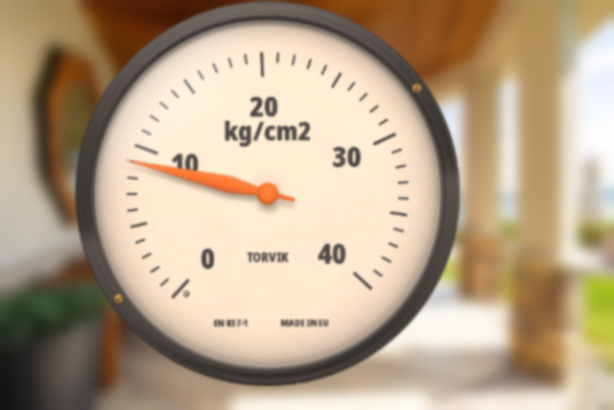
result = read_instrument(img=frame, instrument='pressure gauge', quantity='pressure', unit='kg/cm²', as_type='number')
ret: 9 kg/cm²
